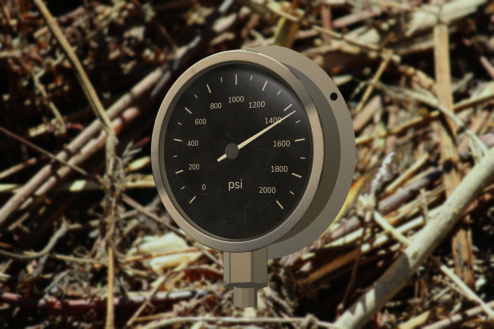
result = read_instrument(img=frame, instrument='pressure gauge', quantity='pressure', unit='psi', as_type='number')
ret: 1450 psi
